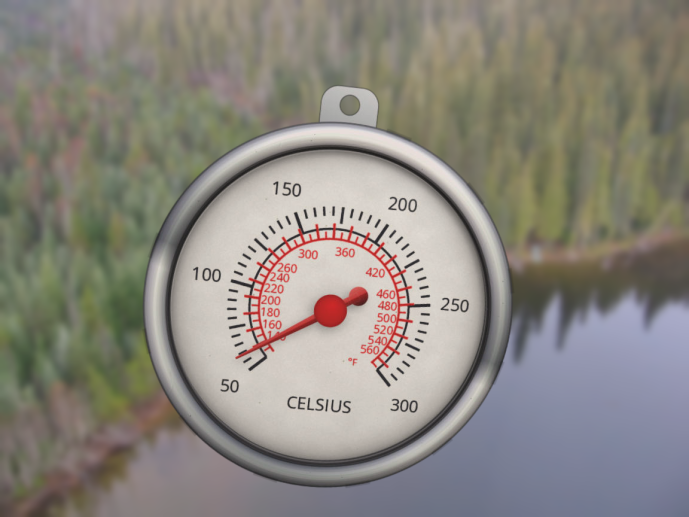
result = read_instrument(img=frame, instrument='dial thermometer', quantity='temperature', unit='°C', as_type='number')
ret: 60 °C
